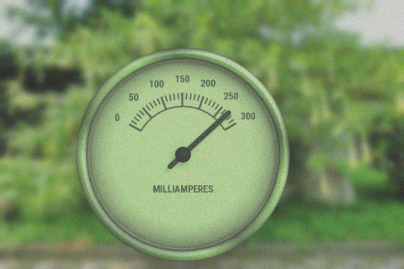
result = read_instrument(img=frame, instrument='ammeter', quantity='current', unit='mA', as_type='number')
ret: 270 mA
